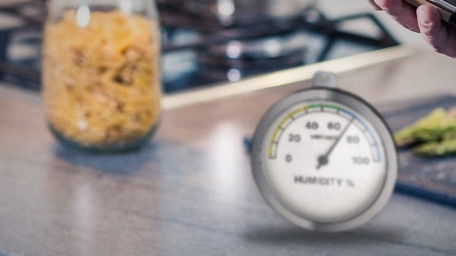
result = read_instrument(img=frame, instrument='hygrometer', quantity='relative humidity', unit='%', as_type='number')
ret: 70 %
